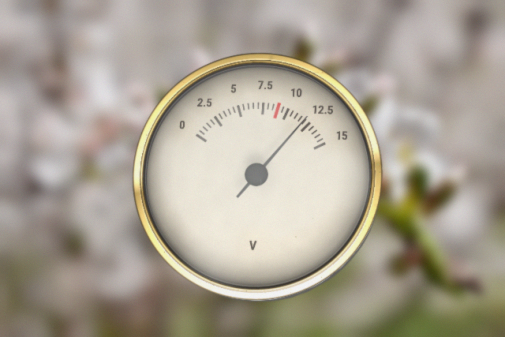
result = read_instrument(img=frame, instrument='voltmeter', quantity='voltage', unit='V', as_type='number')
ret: 12 V
